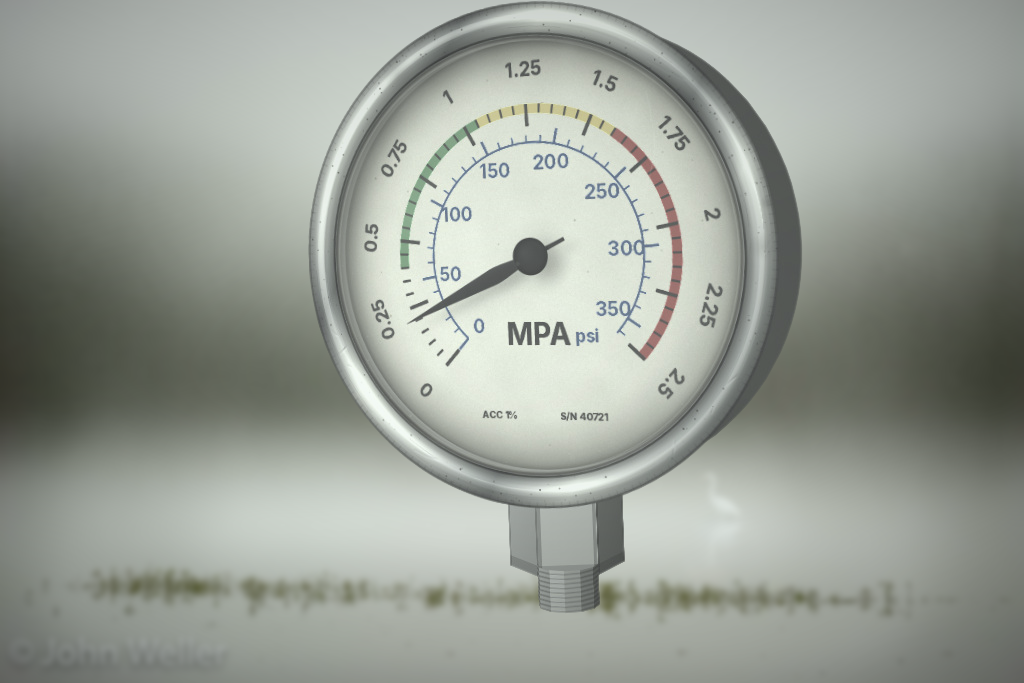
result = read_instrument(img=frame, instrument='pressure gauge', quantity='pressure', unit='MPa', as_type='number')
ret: 0.2 MPa
